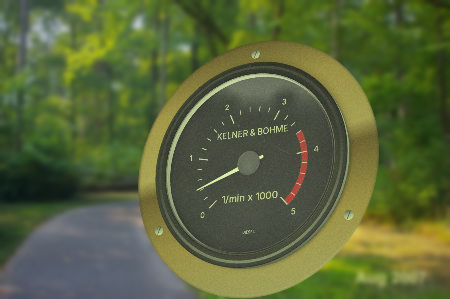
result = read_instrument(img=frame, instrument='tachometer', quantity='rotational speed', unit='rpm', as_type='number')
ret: 400 rpm
